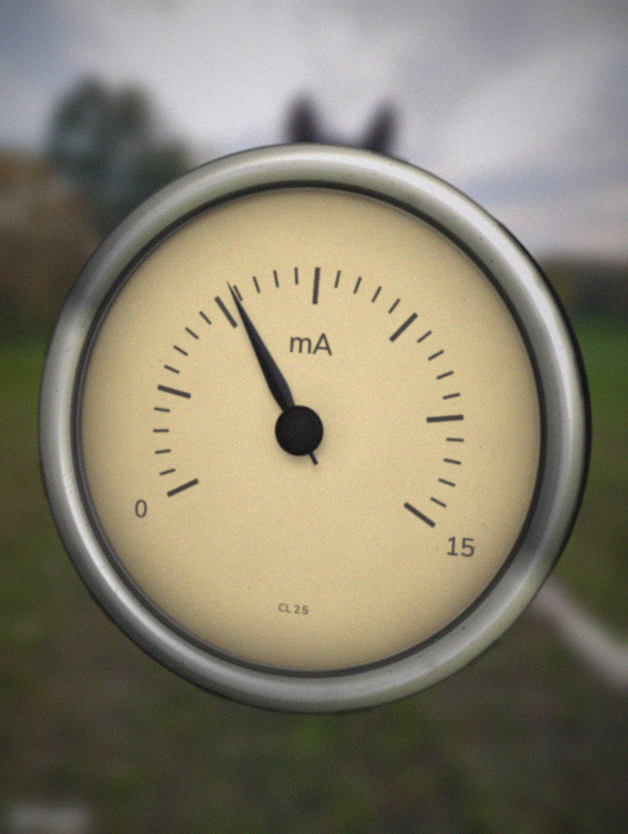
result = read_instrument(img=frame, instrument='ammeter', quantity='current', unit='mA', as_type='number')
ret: 5.5 mA
